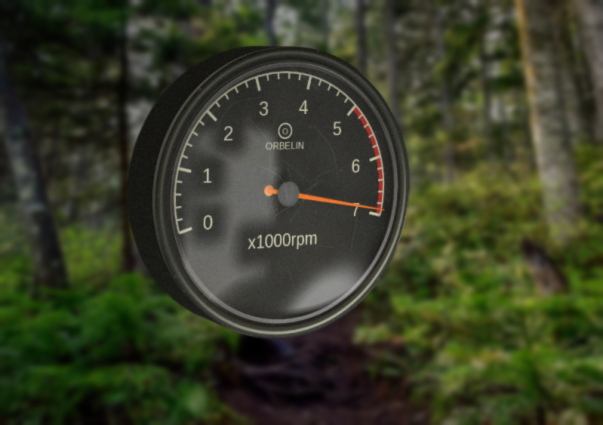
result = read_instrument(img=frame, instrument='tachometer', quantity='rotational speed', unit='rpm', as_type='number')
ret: 6900 rpm
